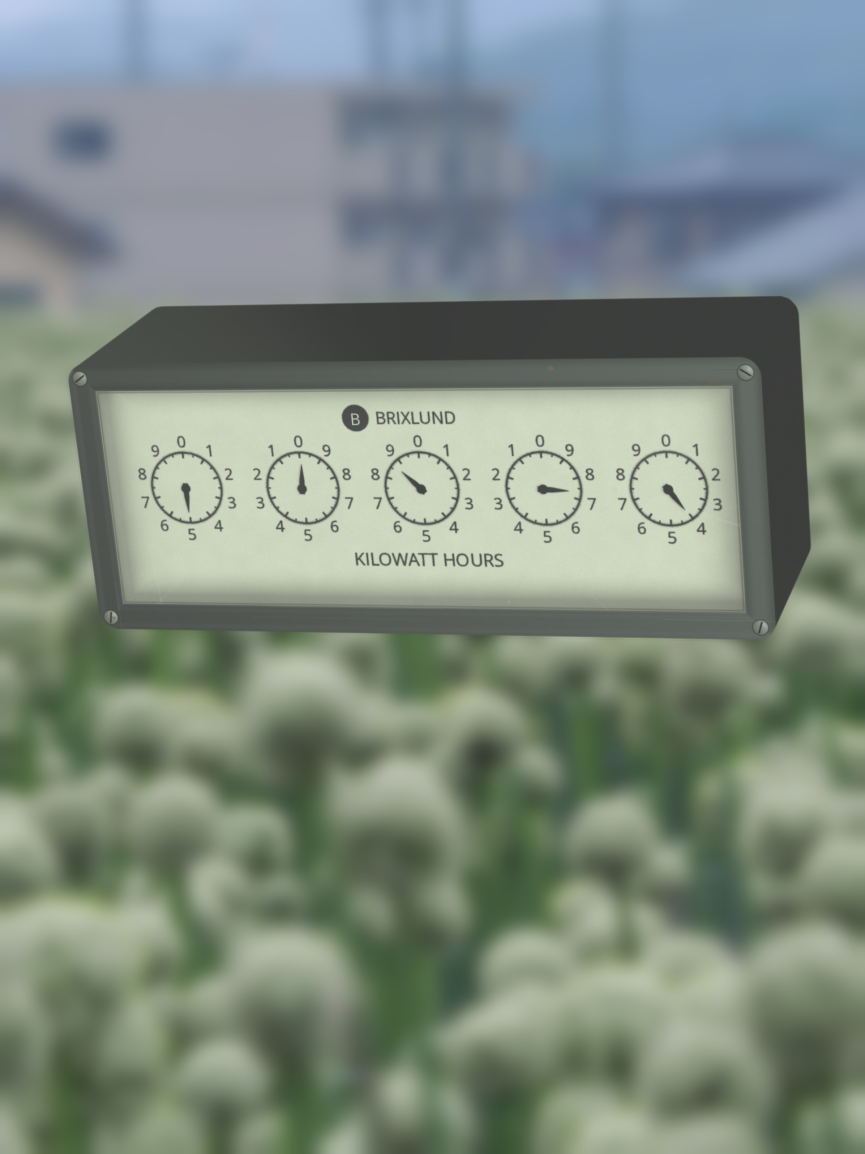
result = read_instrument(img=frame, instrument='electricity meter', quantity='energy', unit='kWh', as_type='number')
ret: 49874 kWh
